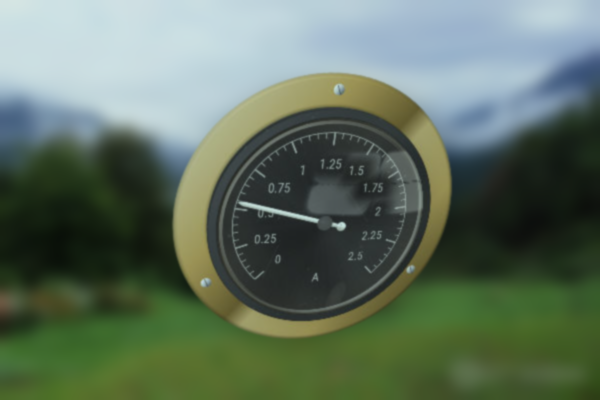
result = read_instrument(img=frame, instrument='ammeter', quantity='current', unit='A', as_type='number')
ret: 0.55 A
